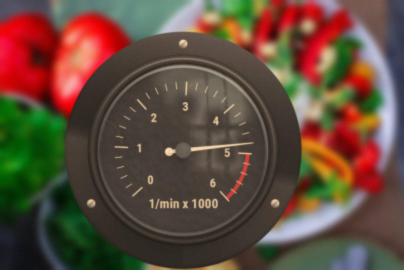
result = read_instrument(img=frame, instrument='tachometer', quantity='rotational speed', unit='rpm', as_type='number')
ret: 4800 rpm
